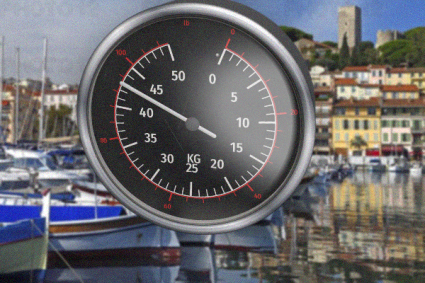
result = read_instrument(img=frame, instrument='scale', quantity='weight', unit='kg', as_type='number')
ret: 43 kg
